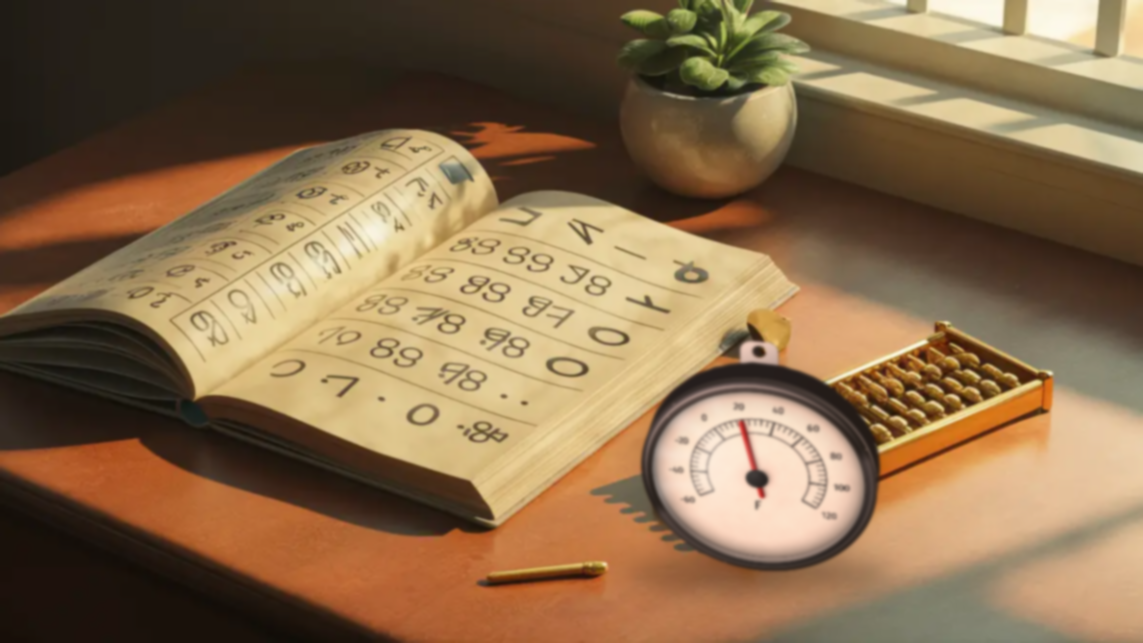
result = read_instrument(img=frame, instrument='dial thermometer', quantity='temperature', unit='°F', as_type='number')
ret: 20 °F
